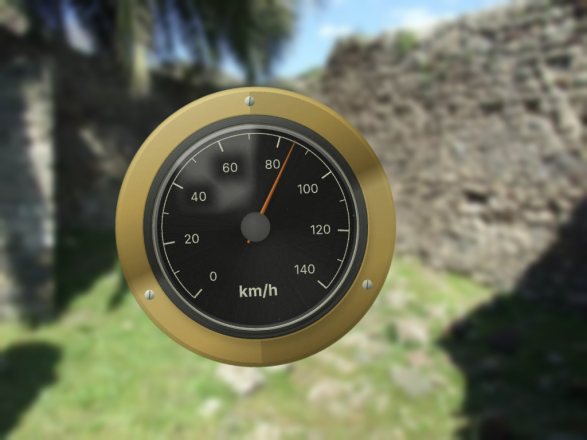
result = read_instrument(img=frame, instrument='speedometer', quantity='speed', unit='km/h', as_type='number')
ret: 85 km/h
